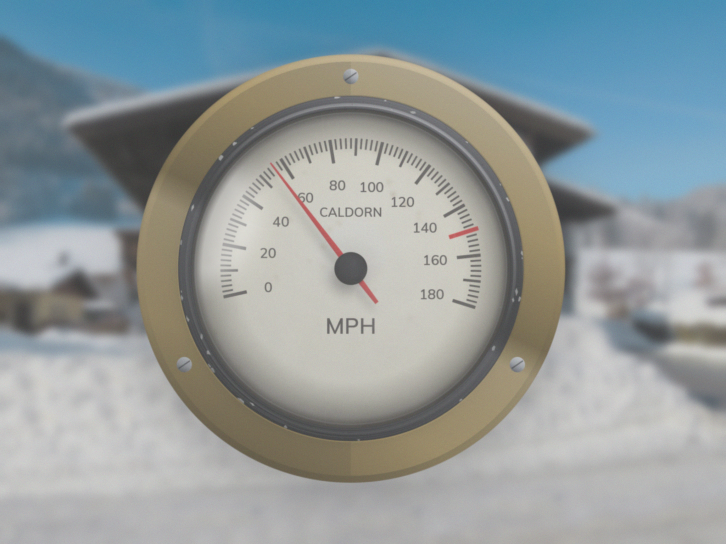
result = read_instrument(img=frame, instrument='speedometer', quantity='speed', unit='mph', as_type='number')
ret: 56 mph
